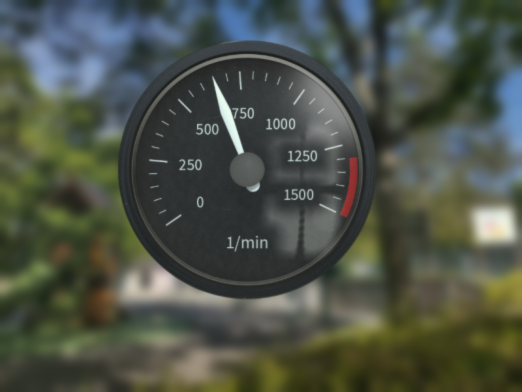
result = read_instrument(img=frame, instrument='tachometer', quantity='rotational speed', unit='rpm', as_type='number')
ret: 650 rpm
